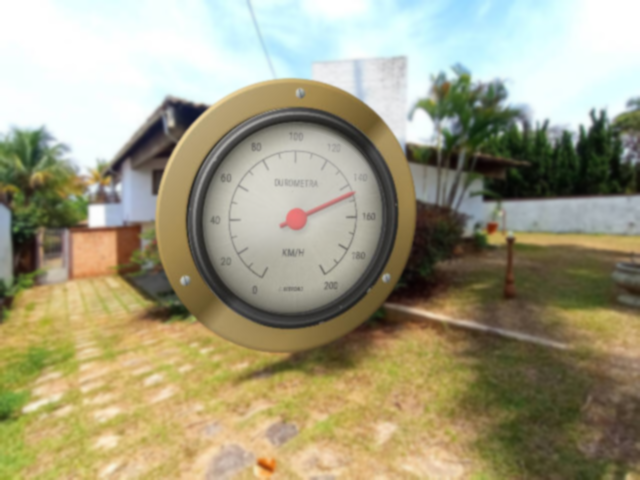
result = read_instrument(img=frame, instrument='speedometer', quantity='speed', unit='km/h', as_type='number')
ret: 145 km/h
